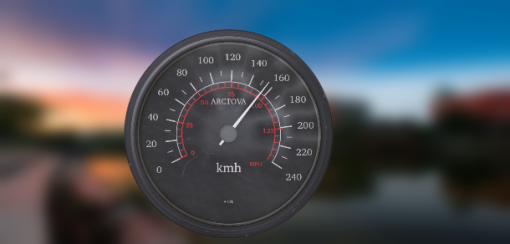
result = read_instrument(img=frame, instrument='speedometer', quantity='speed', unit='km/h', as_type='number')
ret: 155 km/h
